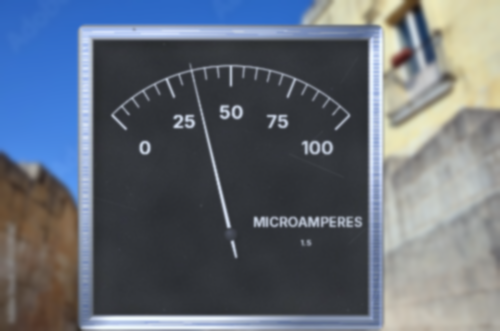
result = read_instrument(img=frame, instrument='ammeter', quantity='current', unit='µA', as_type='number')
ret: 35 µA
